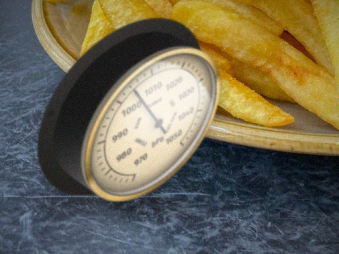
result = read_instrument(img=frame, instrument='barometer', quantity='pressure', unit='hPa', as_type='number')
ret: 1004 hPa
